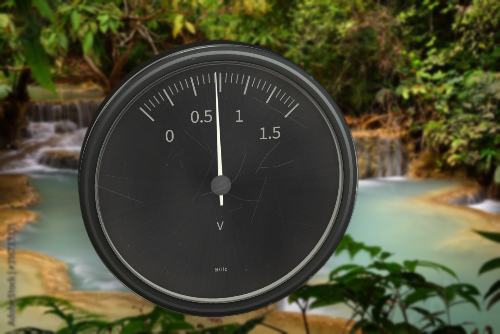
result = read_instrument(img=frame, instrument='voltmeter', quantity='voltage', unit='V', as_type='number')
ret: 0.7 V
